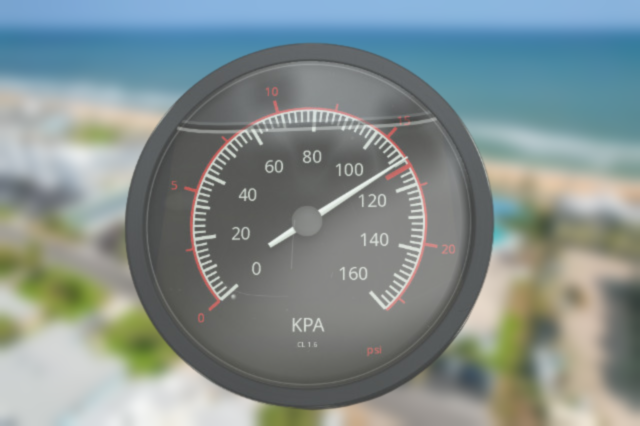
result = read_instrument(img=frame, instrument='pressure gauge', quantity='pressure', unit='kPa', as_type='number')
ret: 112 kPa
